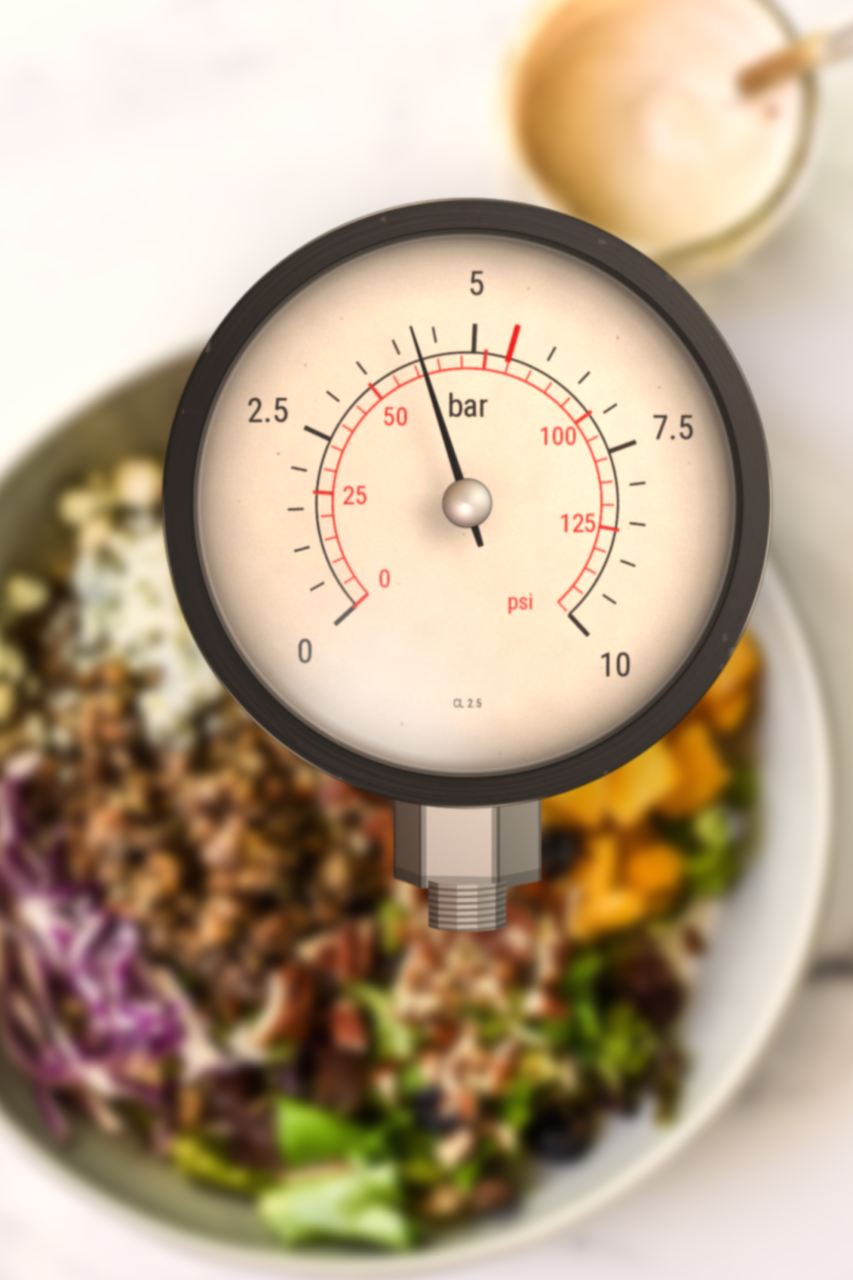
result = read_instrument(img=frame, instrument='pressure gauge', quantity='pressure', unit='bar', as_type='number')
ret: 4.25 bar
